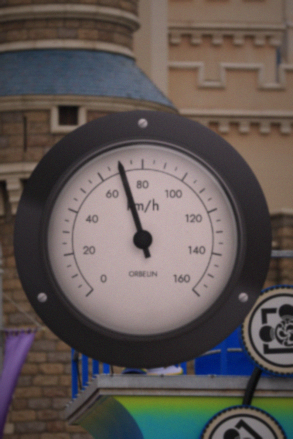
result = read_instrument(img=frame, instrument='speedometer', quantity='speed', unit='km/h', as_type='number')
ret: 70 km/h
